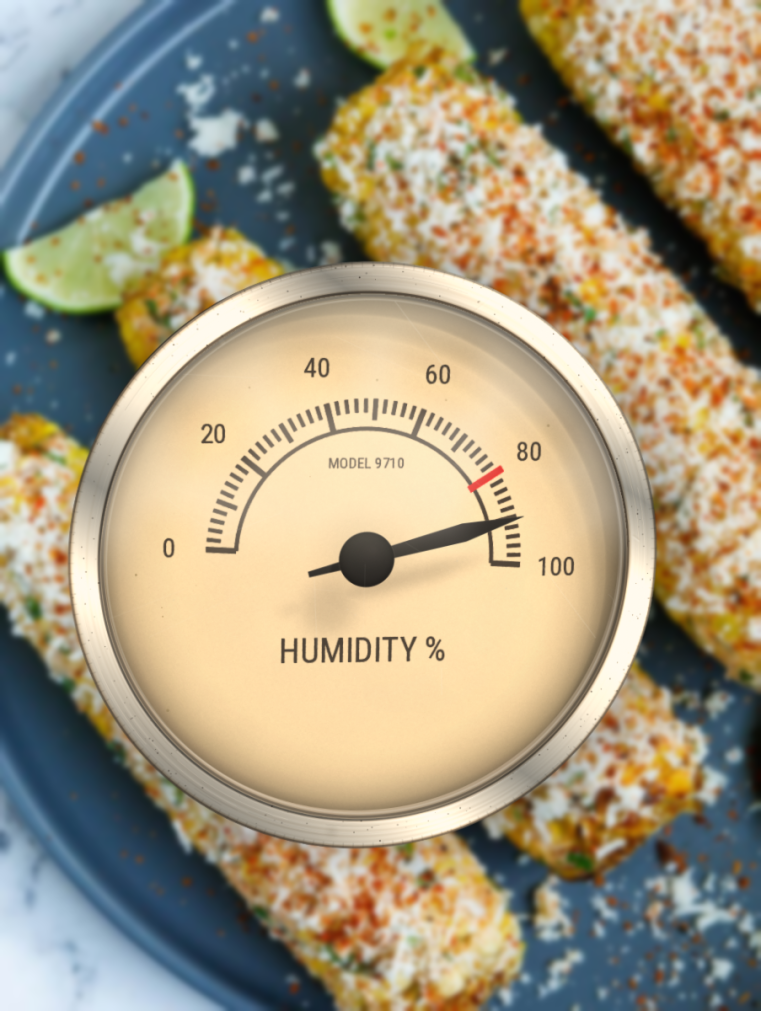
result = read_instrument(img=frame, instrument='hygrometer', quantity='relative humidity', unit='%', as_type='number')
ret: 90 %
